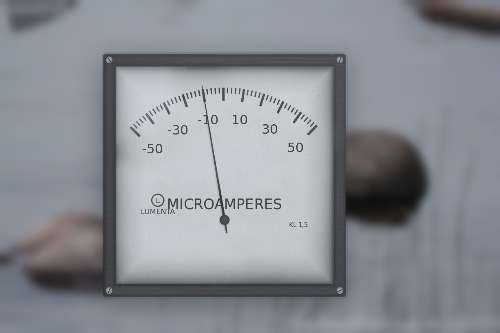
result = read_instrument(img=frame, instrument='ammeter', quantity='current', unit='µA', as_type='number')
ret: -10 µA
